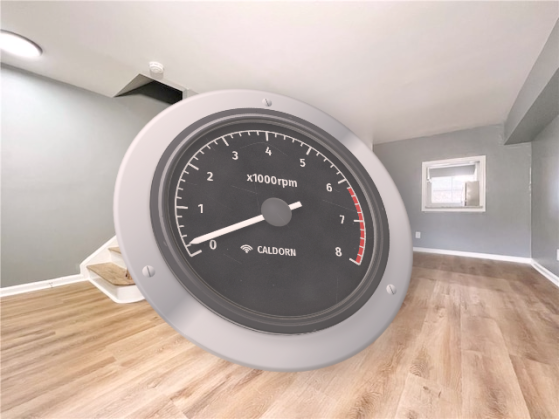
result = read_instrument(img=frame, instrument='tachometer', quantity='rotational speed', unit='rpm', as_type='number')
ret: 200 rpm
